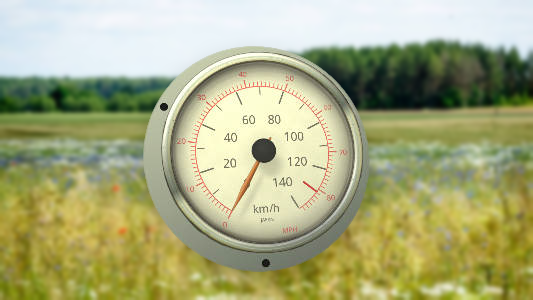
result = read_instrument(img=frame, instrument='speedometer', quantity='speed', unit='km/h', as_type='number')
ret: 0 km/h
